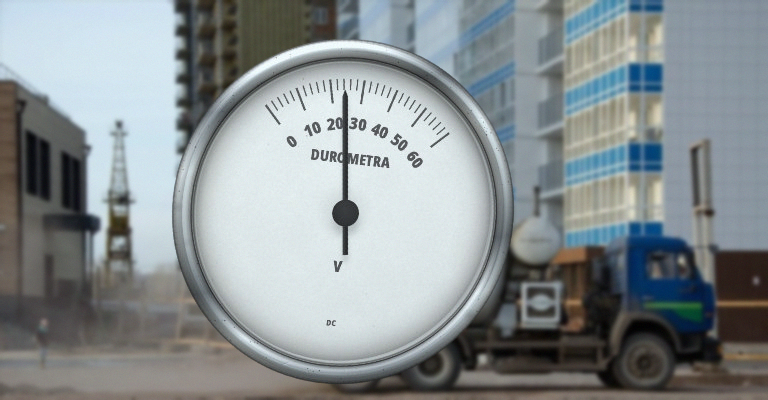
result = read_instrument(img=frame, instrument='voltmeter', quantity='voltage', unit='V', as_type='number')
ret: 24 V
